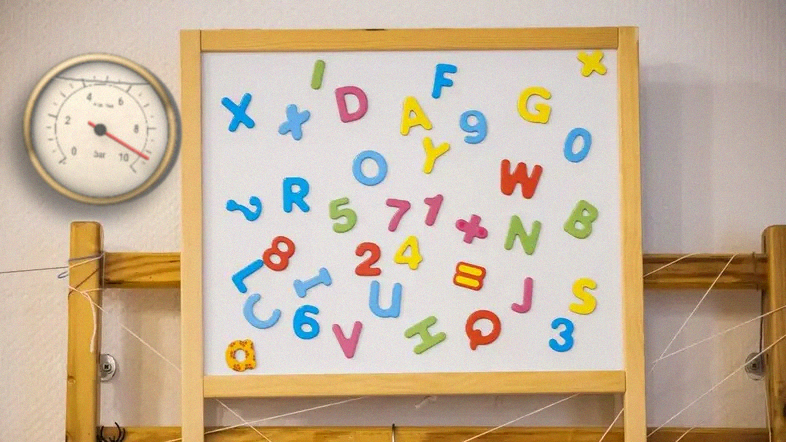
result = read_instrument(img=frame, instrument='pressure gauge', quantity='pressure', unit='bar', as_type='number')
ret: 9.25 bar
